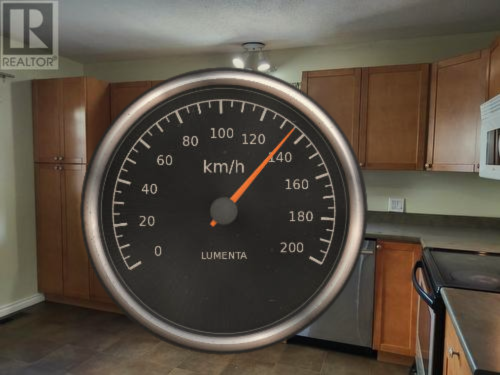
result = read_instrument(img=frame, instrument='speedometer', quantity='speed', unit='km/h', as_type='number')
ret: 135 km/h
